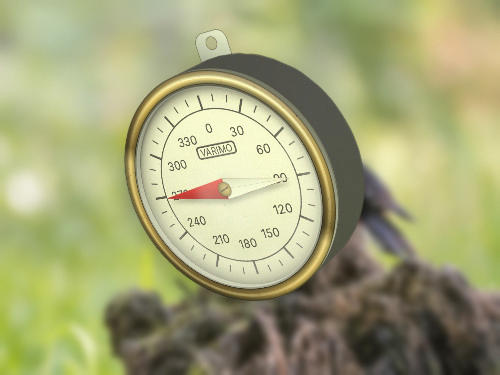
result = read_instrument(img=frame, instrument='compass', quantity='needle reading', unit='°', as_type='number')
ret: 270 °
